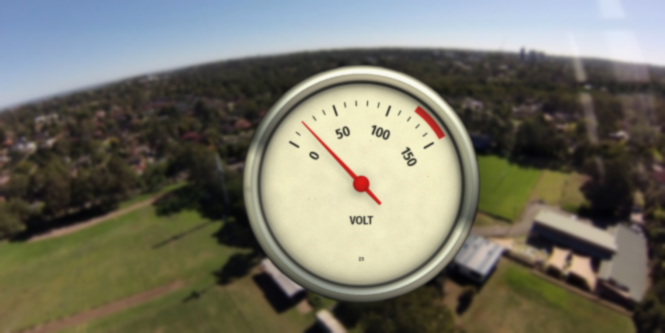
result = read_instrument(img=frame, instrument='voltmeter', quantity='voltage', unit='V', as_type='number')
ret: 20 V
